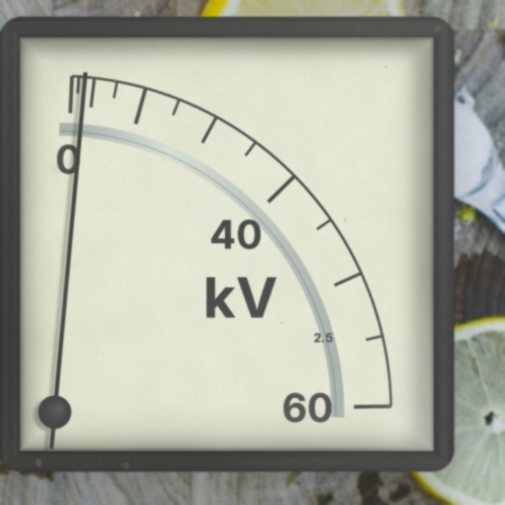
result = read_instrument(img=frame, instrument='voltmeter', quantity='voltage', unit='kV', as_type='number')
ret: 7.5 kV
